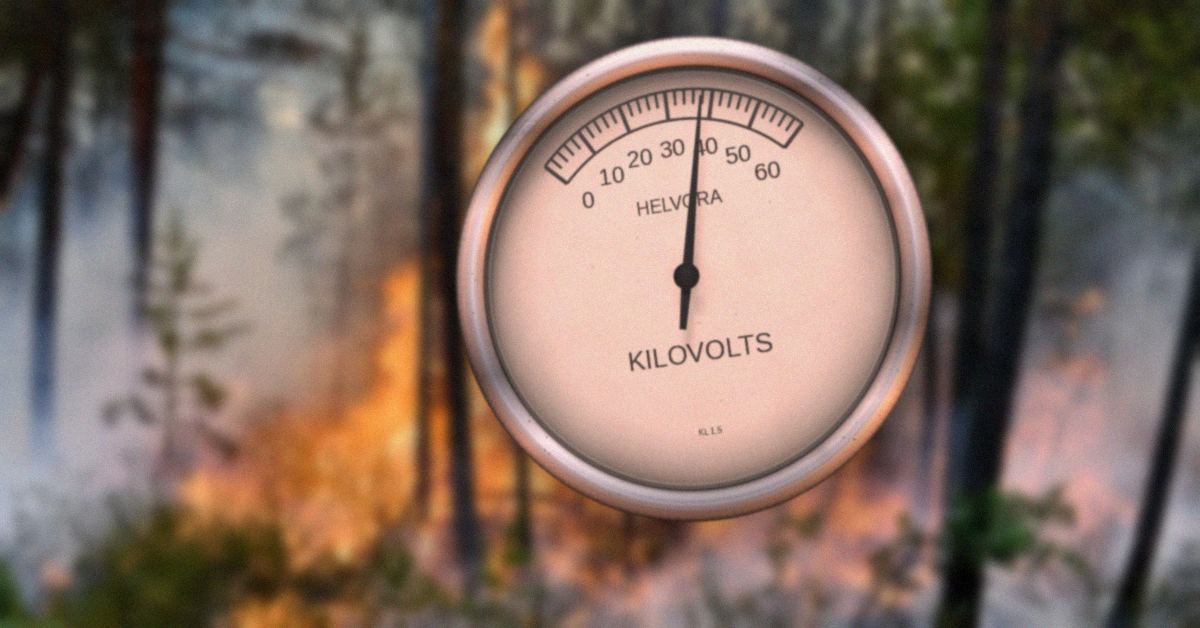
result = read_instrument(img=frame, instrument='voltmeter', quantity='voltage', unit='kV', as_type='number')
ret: 38 kV
